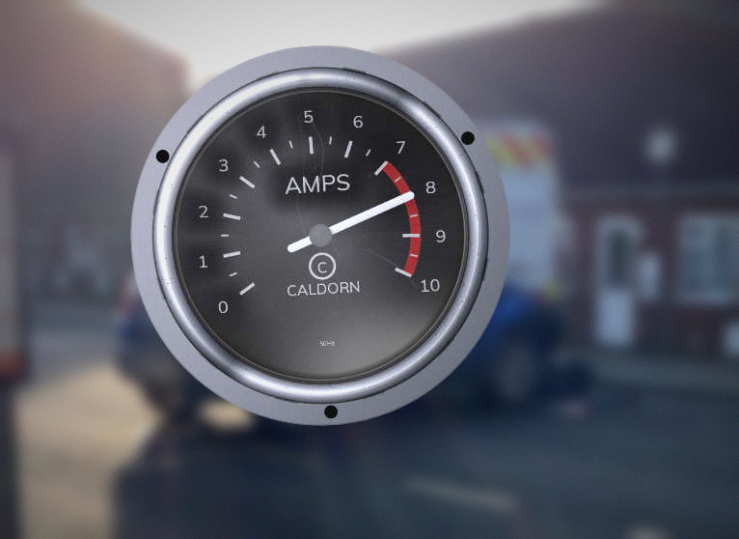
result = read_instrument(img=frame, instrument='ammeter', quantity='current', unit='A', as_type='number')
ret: 8 A
